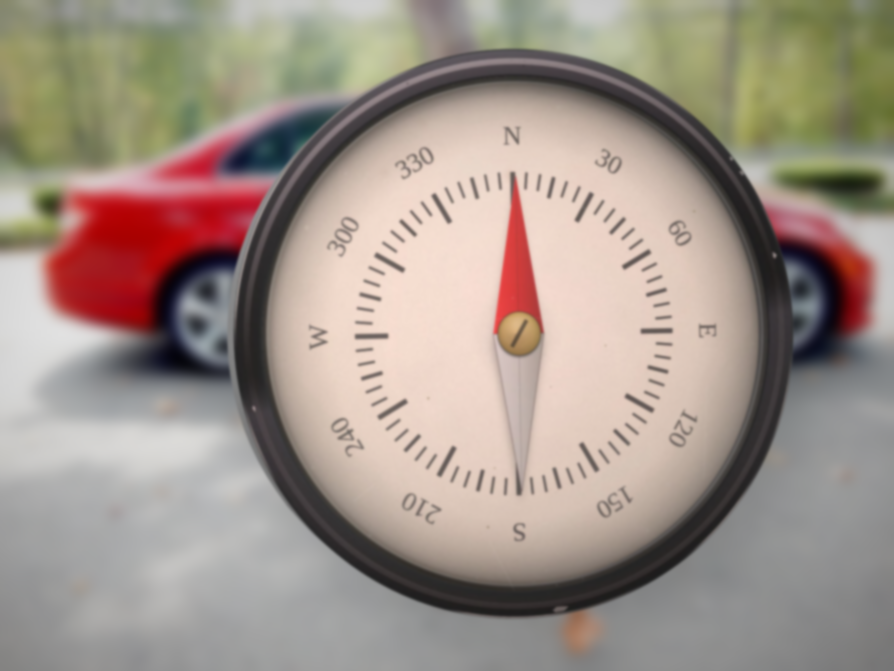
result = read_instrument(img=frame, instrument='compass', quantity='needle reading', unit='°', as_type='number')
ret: 0 °
